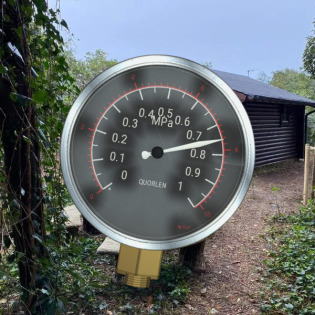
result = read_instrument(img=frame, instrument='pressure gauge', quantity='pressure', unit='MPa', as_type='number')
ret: 0.75 MPa
